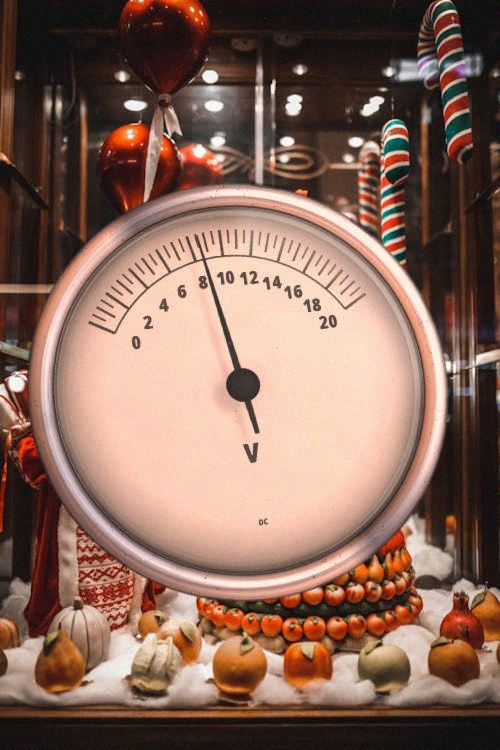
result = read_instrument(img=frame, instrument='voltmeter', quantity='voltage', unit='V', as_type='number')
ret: 8.5 V
